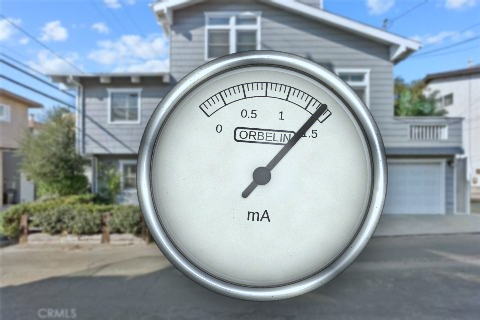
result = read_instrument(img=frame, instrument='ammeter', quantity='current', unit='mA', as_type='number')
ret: 1.4 mA
